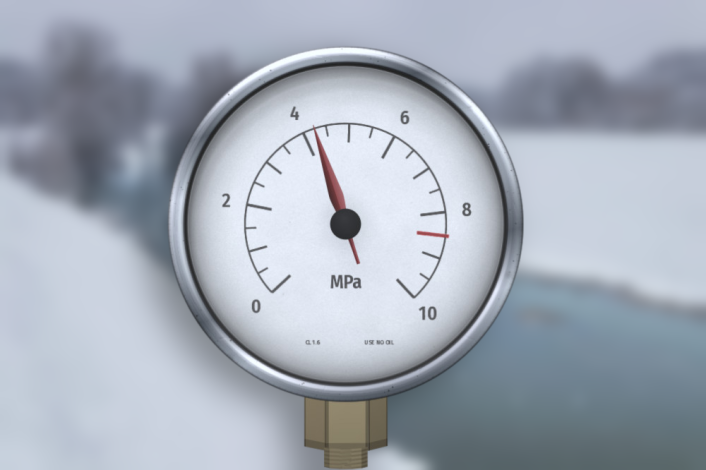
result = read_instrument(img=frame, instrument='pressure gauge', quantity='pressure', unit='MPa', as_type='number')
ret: 4.25 MPa
